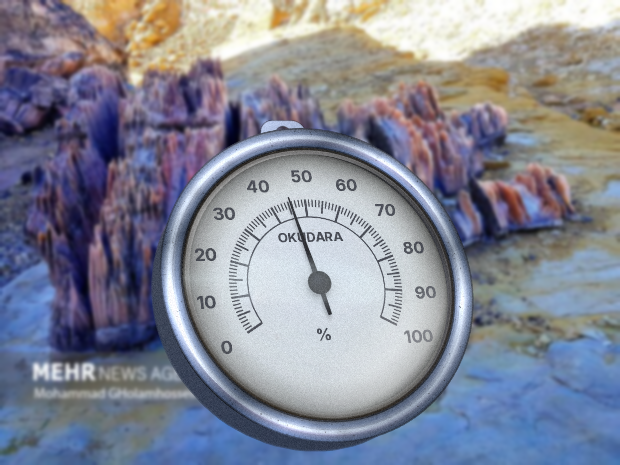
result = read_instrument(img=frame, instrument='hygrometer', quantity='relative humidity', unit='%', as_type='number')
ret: 45 %
